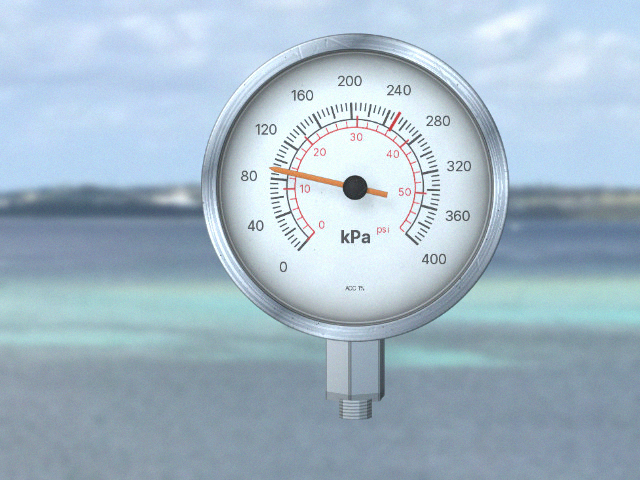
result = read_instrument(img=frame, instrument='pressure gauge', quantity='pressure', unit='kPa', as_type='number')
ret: 90 kPa
